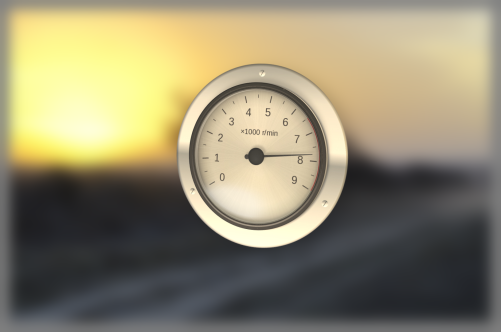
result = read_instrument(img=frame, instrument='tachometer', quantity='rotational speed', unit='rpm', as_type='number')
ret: 7750 rpm
